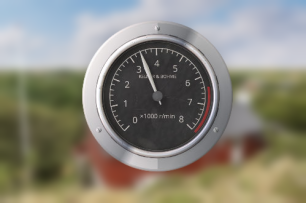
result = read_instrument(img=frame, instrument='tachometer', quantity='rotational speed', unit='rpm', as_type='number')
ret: 3400 rpm
